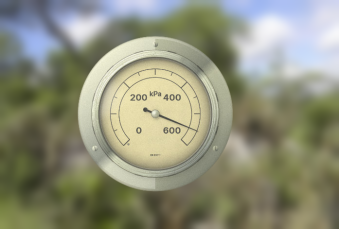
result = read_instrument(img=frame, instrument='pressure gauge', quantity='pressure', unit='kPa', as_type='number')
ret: 550 kPa
